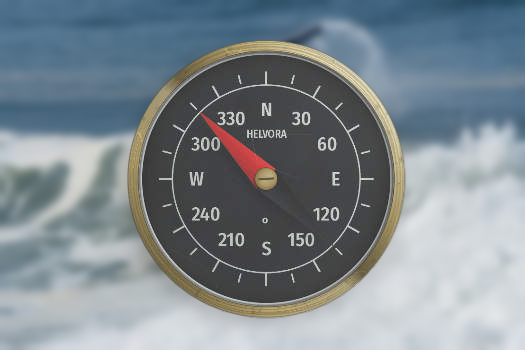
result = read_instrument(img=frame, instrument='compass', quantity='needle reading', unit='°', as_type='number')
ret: 315 °
